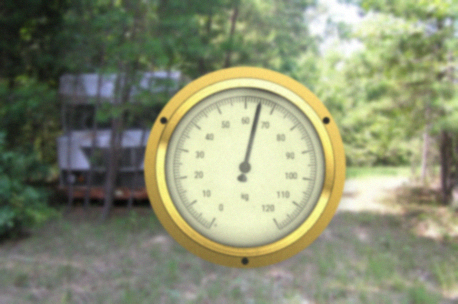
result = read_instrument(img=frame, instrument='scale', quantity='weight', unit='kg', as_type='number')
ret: 65 kg
